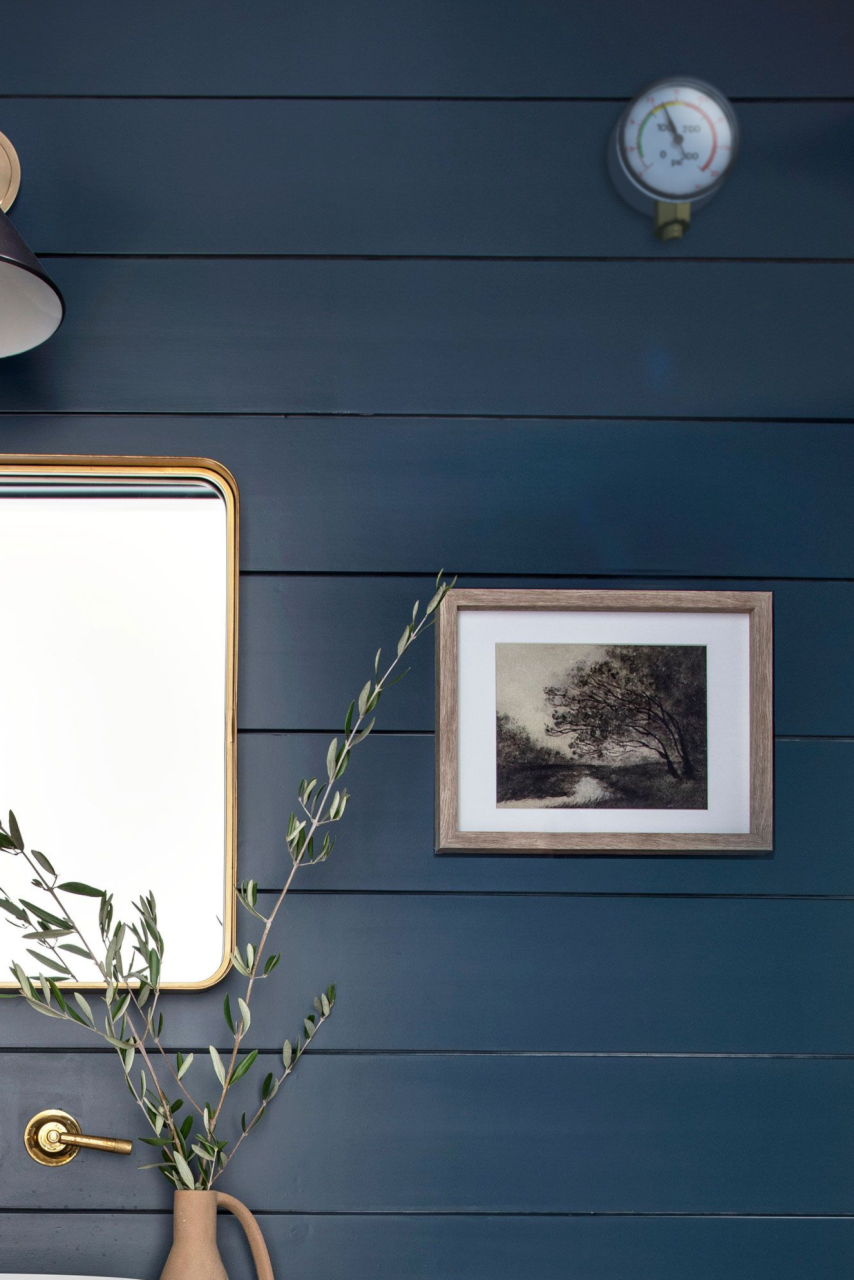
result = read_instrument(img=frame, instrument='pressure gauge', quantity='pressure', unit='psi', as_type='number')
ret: 120 psi
